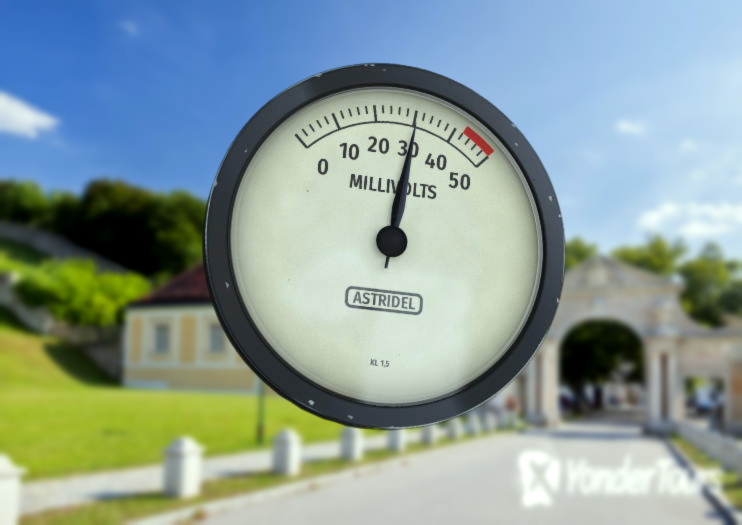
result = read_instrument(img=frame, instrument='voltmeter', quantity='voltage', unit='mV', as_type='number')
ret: 30 mV
